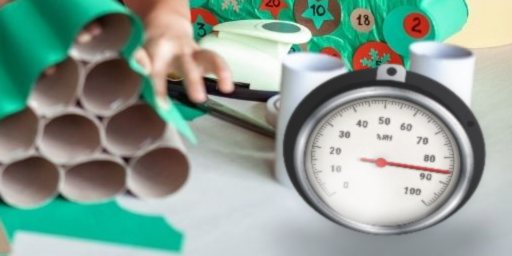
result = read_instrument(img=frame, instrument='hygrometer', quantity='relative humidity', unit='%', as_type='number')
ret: 85 %
